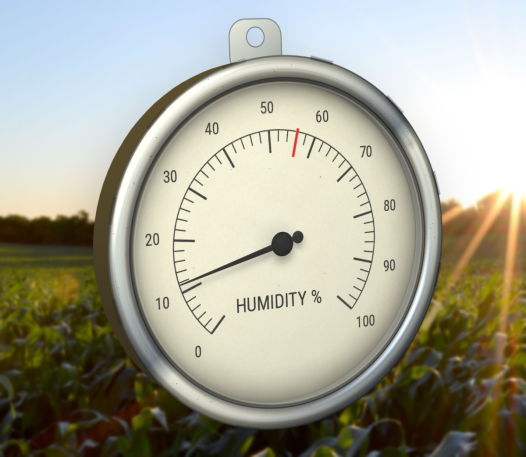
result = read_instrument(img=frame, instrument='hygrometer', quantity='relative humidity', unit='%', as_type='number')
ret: 12 %
